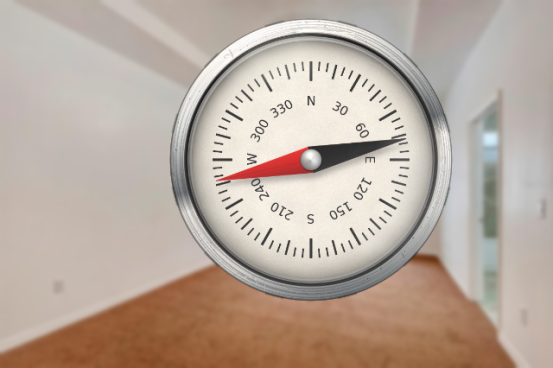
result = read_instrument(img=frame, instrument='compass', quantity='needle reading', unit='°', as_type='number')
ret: 257.5 °
